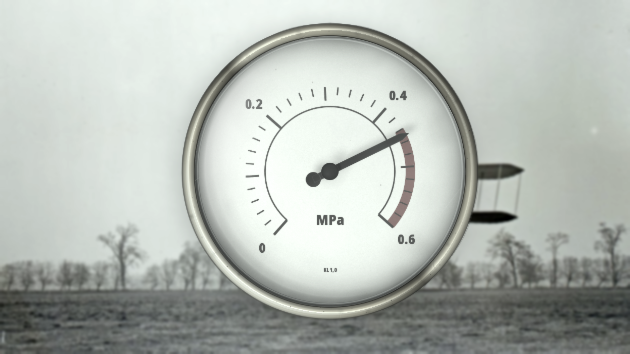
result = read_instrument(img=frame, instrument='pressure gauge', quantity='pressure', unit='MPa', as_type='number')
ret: 0.45 MPa
